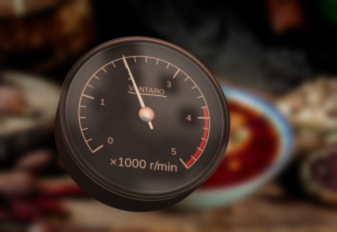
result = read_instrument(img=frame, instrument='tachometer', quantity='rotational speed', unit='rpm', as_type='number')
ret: 2000 rpm
